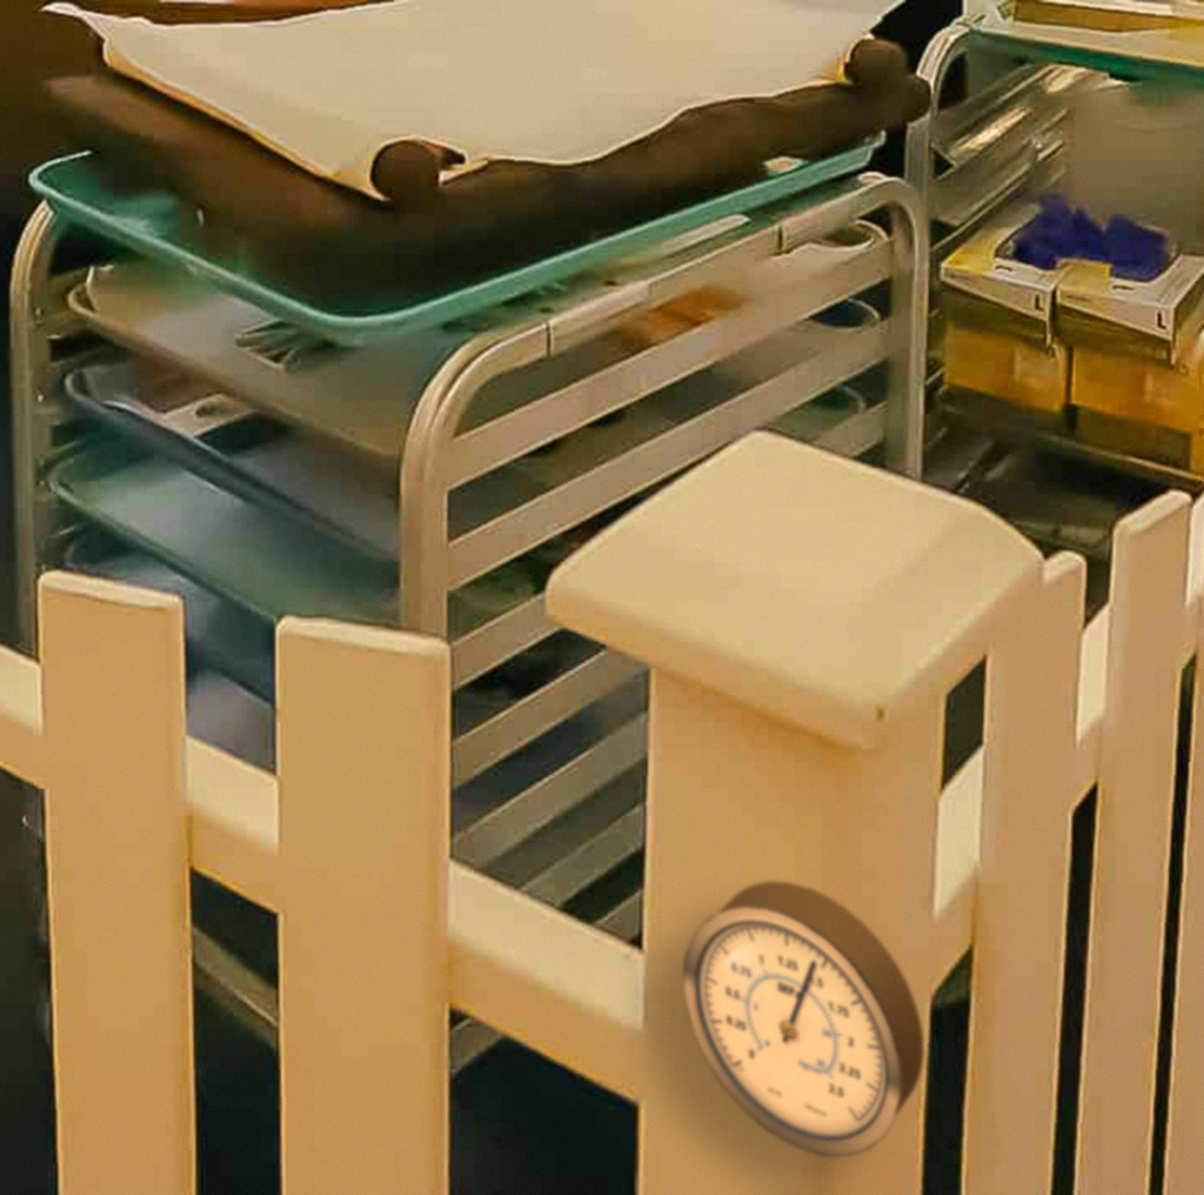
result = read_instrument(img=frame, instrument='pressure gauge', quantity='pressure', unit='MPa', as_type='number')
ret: 1.45 MPa
